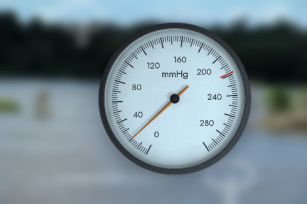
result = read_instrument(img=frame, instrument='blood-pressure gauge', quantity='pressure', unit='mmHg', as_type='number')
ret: 20 mmHg
